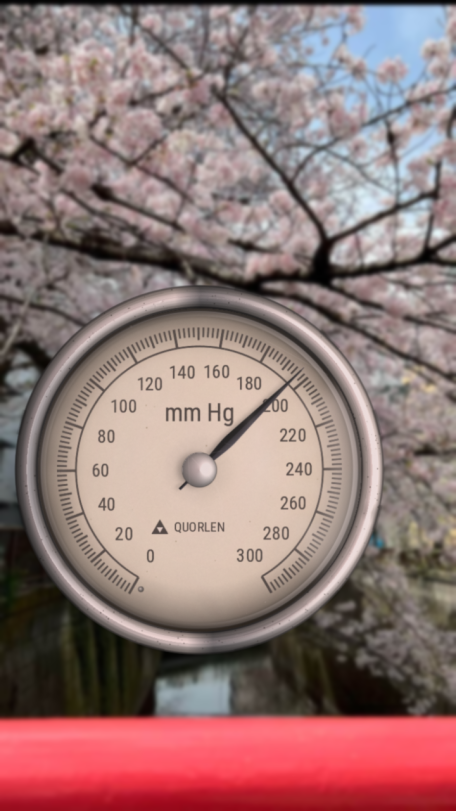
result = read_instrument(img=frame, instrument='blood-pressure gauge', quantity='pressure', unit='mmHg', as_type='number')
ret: 196 mmHg
